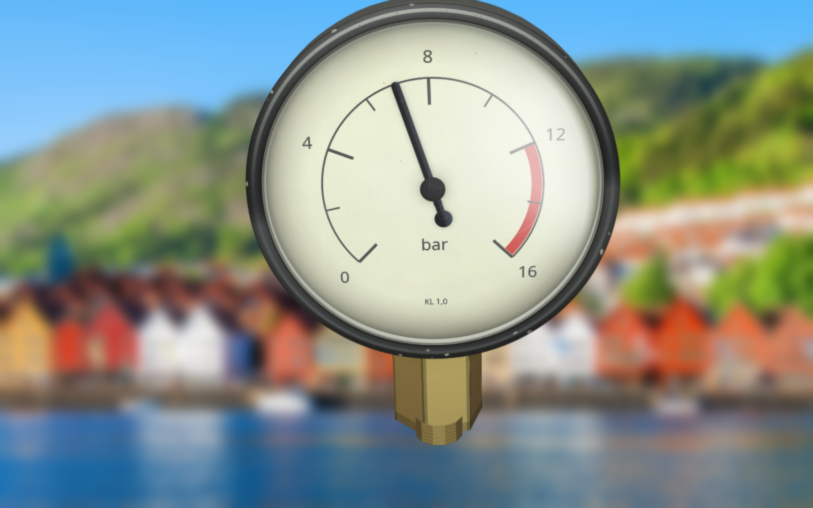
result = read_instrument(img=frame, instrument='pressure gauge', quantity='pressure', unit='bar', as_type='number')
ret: 7 bar
